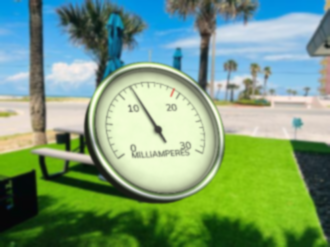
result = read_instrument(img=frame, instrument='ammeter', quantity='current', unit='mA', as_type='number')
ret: 12 mA
